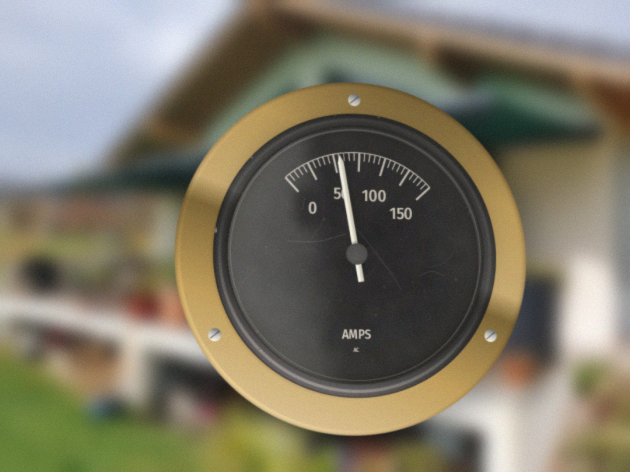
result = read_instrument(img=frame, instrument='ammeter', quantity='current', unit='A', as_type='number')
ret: 55 A
